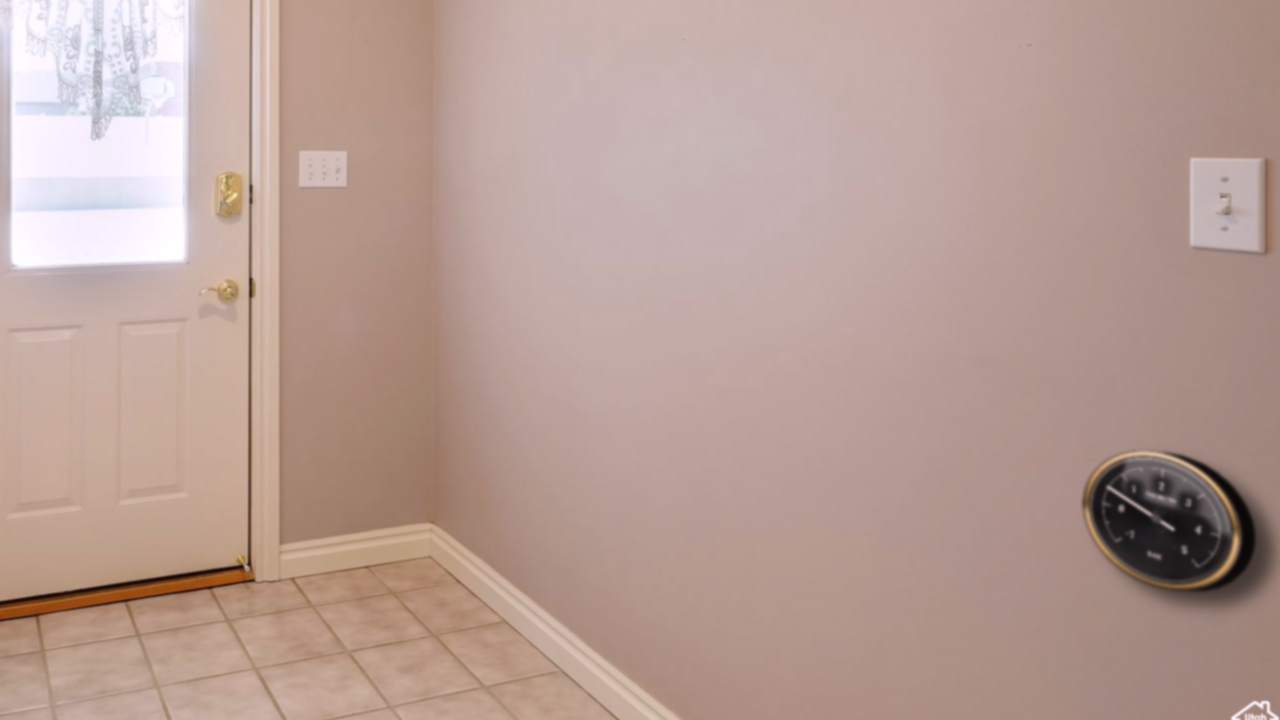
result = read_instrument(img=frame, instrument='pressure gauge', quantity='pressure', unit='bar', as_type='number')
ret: 0.5 bar
